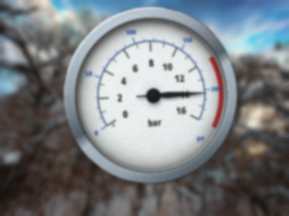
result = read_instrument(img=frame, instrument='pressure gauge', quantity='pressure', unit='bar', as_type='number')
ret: 14 bar
